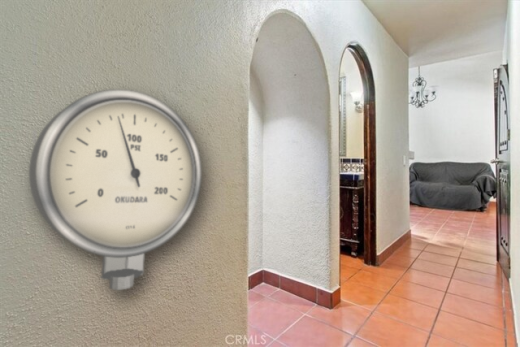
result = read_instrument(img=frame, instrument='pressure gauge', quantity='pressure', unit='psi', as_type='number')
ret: 85 psi
